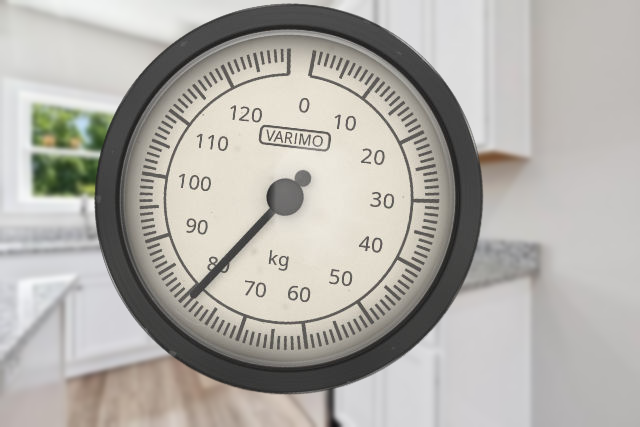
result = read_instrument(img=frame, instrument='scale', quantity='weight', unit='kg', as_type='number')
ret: 79 kg
